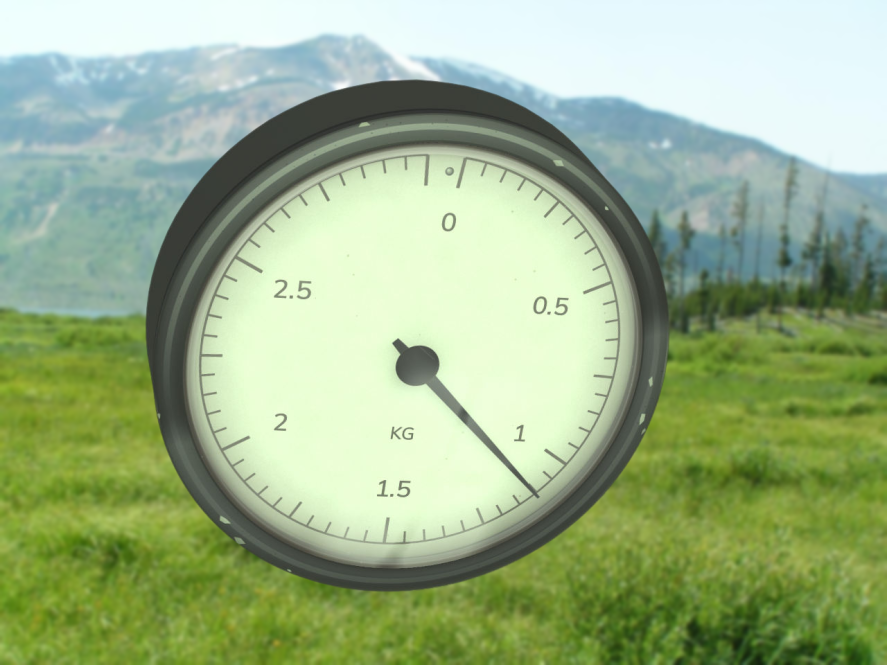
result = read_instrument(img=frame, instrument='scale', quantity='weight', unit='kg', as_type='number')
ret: 1.1 kg
